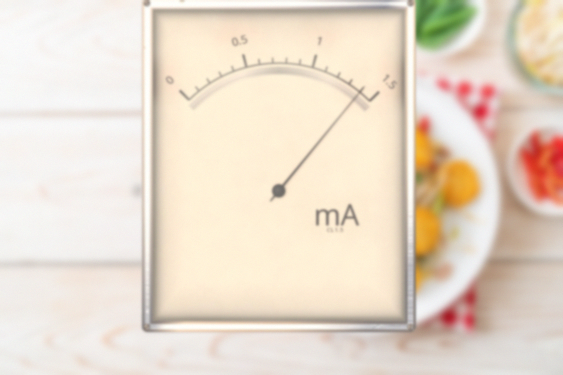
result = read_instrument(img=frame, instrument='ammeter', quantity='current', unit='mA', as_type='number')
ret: 1.4 mA
